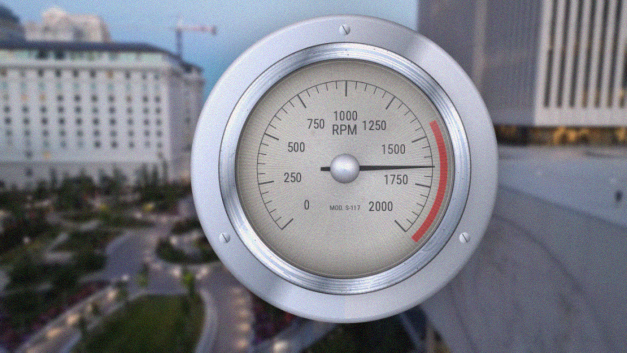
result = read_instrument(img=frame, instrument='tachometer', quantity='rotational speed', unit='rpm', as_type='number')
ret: 1650 rpm
